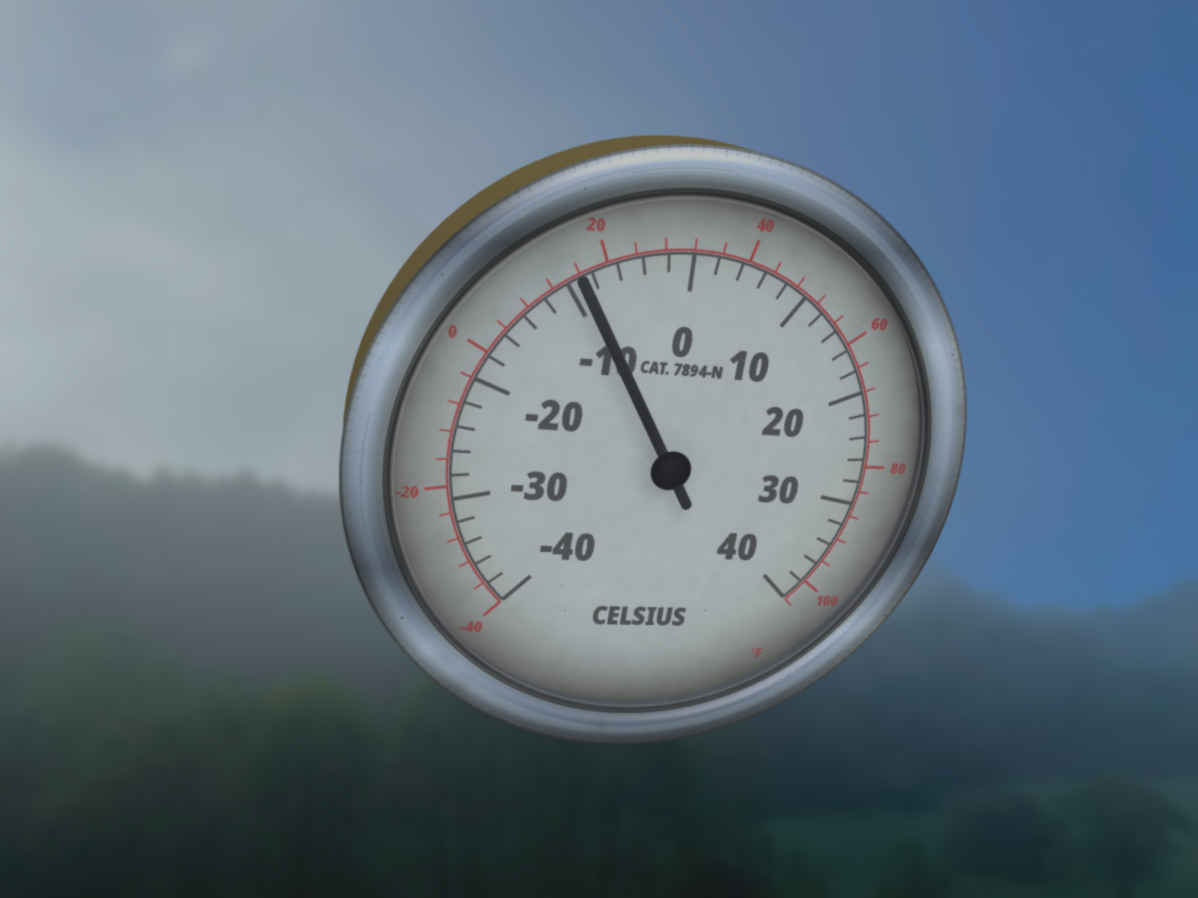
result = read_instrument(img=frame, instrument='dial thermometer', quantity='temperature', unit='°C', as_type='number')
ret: -9 °C
